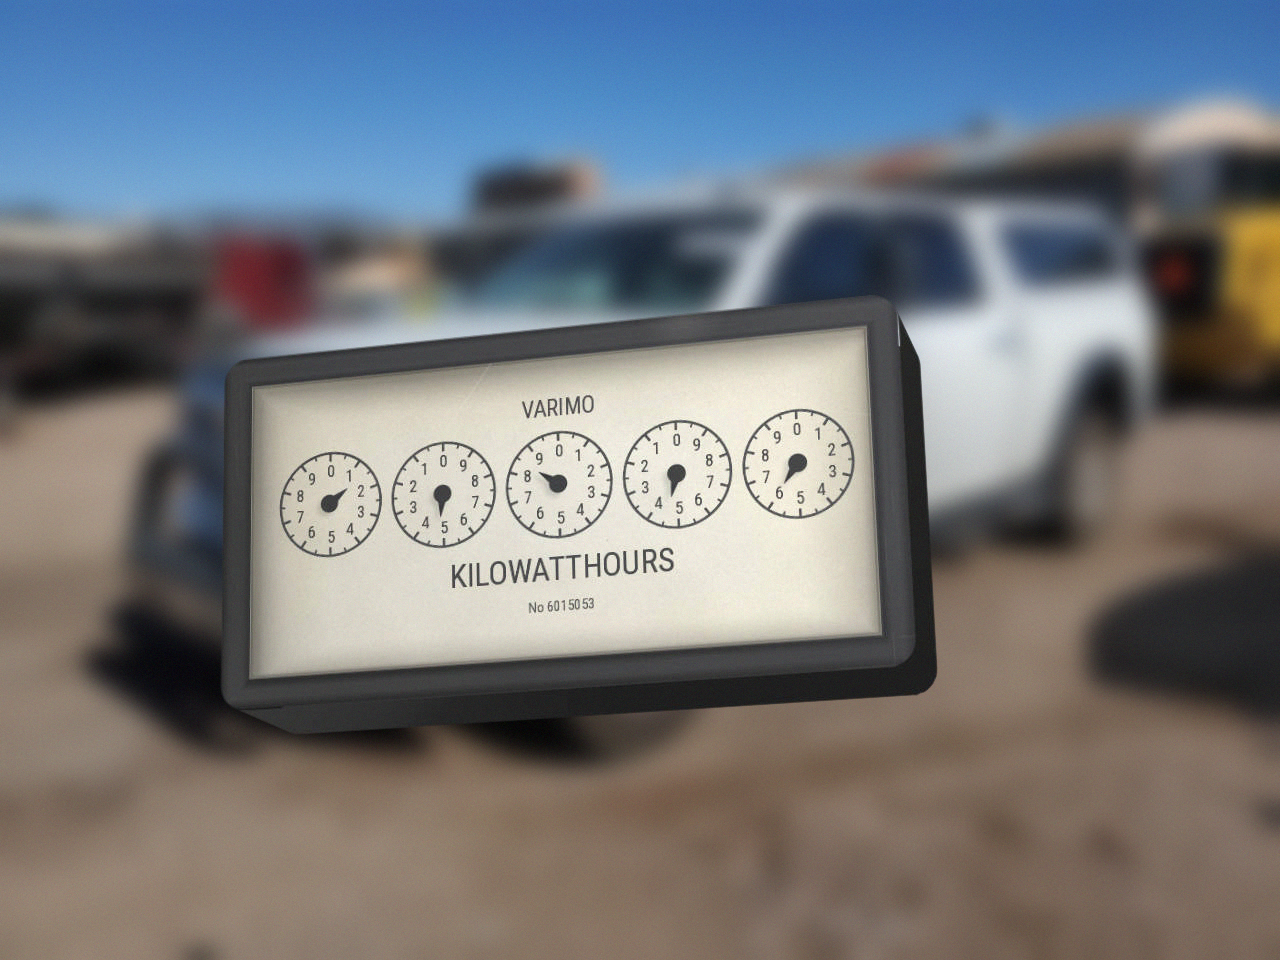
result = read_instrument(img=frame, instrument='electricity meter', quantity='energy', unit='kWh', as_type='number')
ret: 14846 kWh
